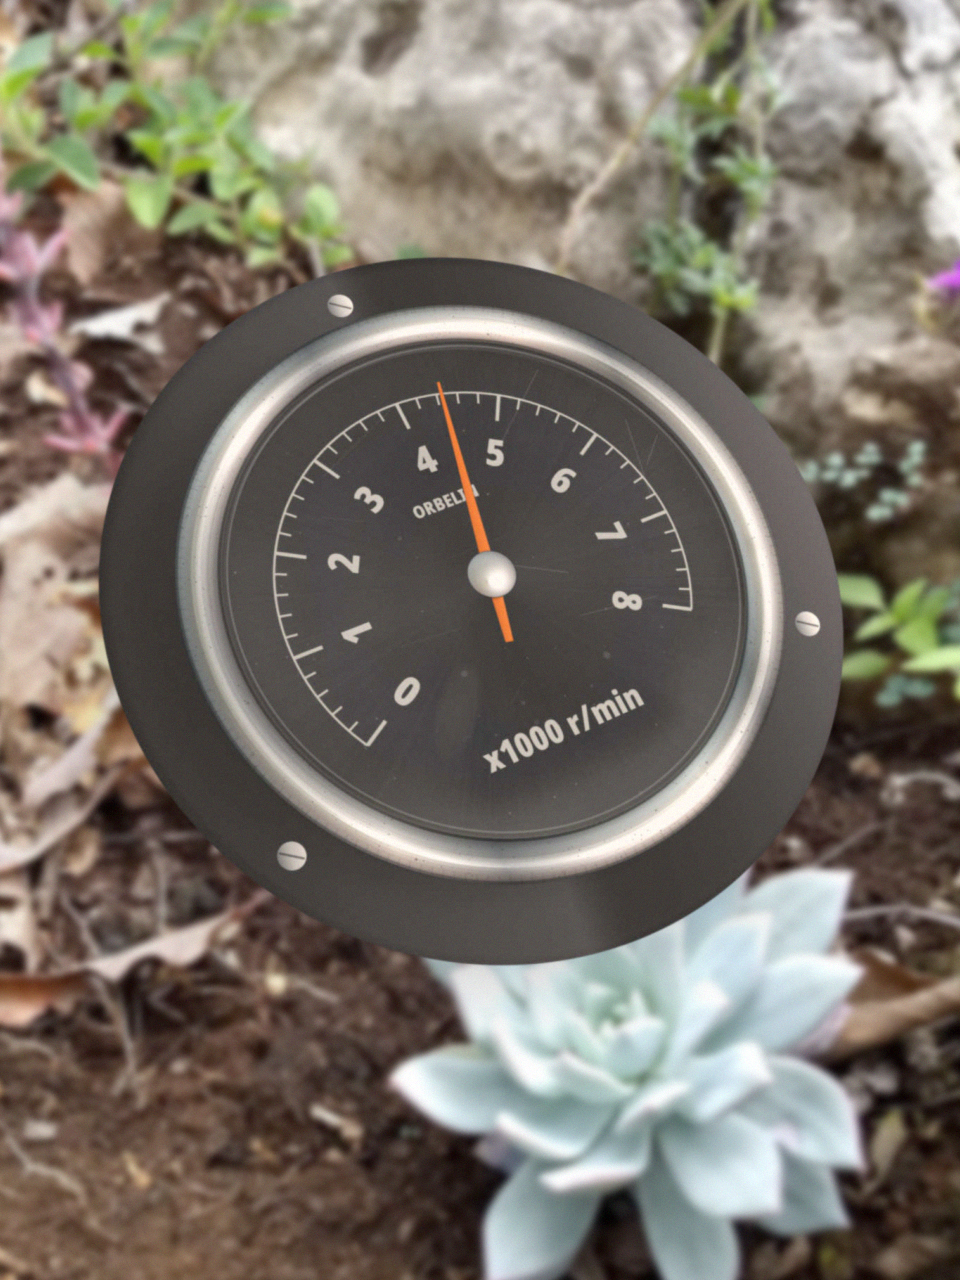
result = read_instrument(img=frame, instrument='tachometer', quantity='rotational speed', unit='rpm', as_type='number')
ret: 4400 rpm
